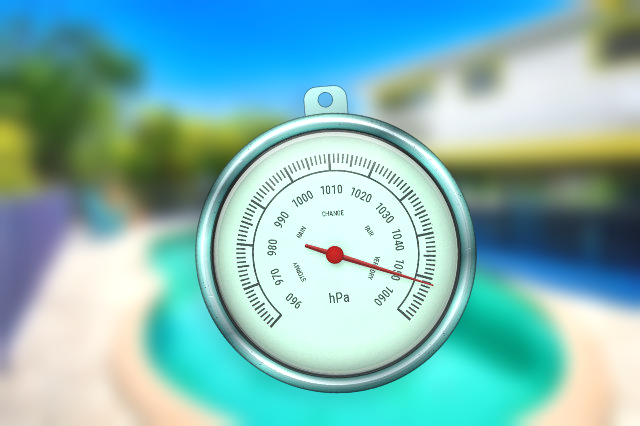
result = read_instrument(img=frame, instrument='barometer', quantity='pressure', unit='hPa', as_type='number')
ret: 1051 hPa
